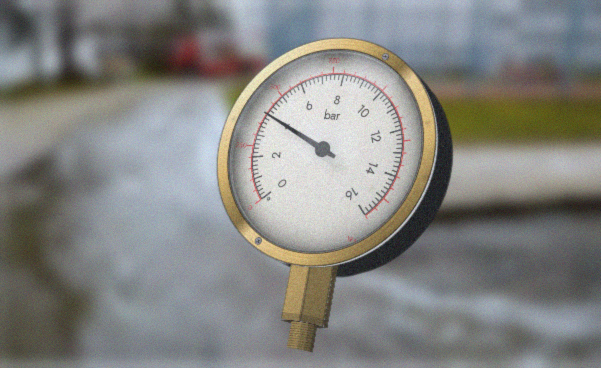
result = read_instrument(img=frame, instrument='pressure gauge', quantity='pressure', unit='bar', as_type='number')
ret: 4 bar
